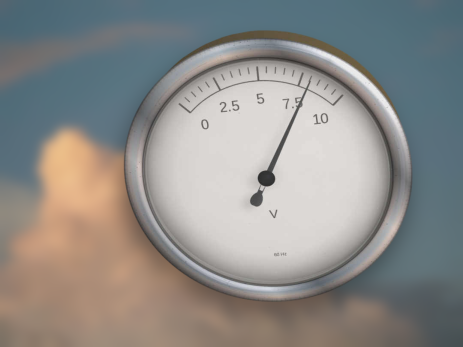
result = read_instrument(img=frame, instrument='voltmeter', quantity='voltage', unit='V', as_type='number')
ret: 8 V
